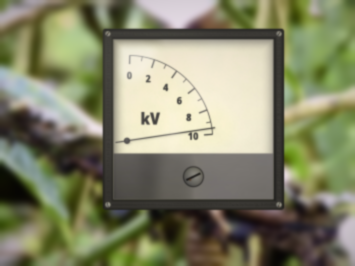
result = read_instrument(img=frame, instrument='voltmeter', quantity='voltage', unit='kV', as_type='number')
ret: 9.5 kV
